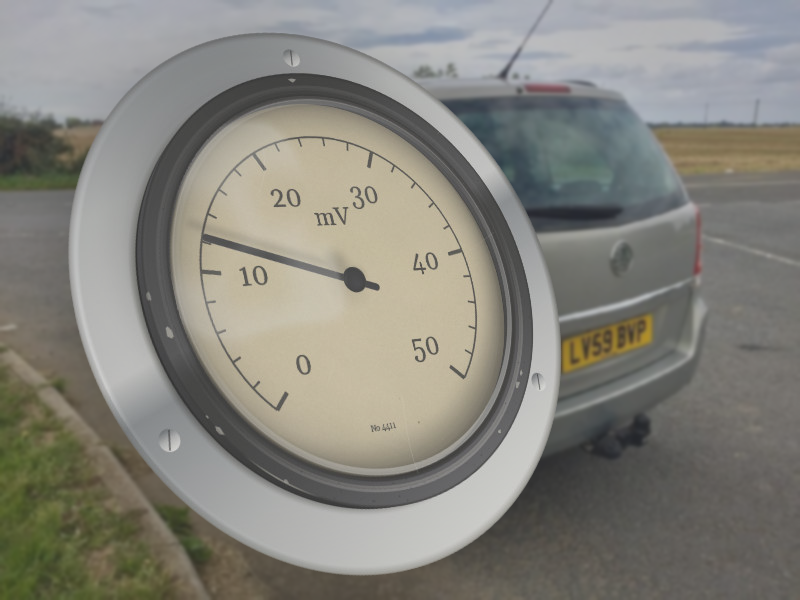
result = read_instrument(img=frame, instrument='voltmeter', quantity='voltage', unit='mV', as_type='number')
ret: 12 mV
